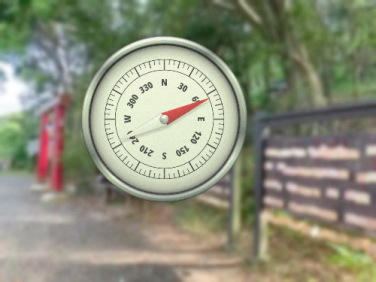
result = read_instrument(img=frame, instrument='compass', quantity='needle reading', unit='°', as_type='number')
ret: 65 °
